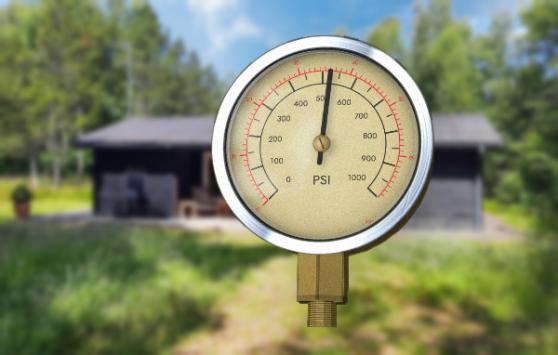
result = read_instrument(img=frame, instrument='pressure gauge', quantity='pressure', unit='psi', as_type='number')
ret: 525 psi
